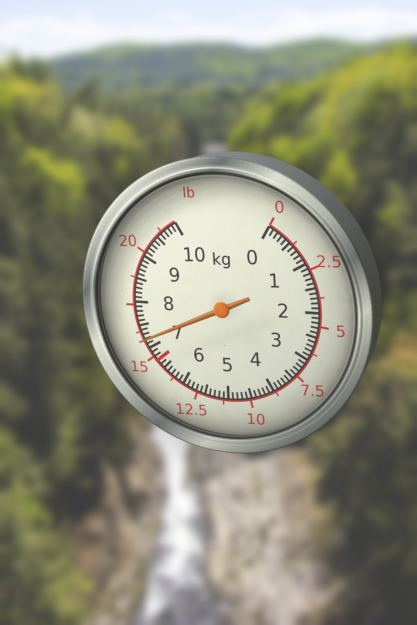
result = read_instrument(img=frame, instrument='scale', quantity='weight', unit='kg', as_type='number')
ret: 7.2 kg
